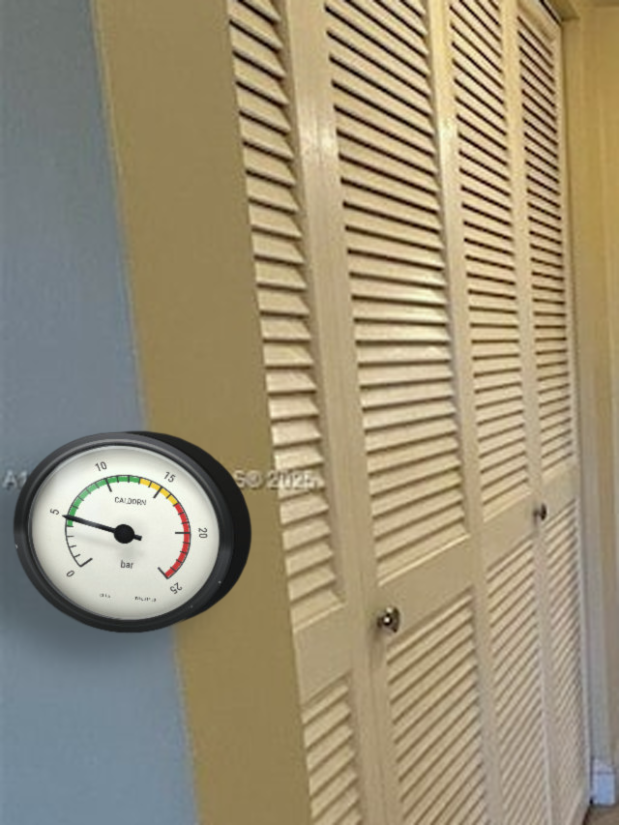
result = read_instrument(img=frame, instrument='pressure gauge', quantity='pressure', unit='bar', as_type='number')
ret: 5 bar
